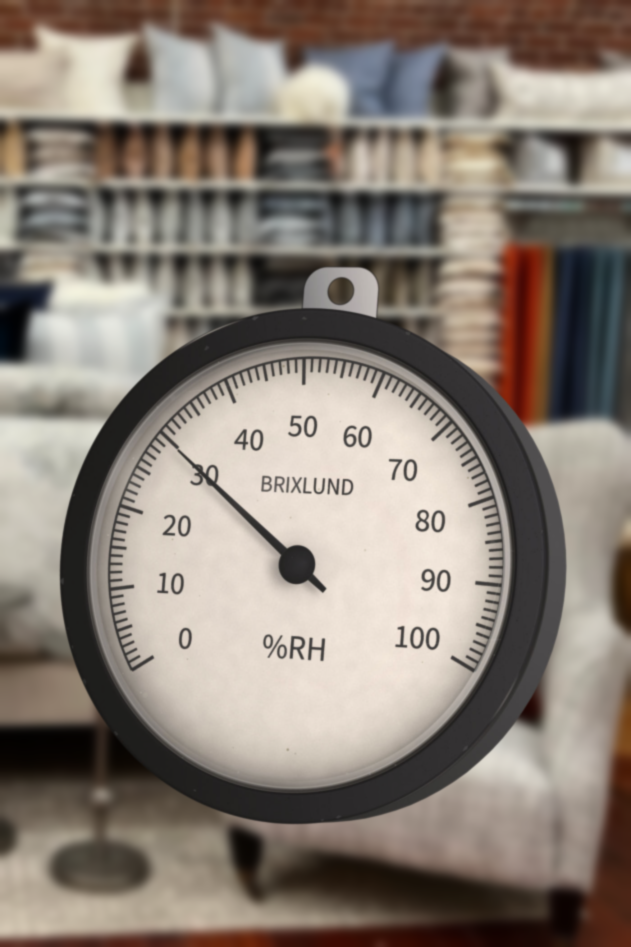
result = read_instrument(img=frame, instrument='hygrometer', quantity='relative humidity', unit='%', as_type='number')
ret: 30 %
